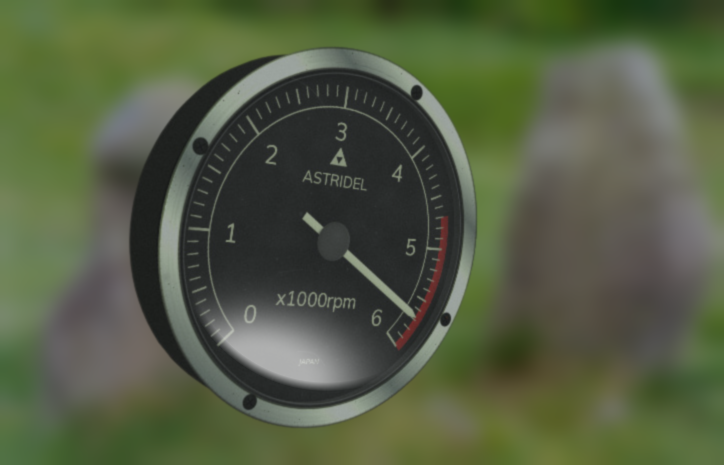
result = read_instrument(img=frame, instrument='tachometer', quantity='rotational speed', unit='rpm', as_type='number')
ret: 5700 rpm
